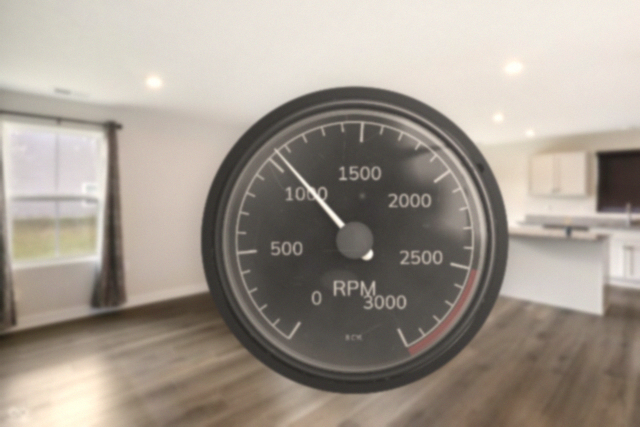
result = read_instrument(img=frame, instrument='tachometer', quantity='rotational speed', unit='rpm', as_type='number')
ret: 1050 rpm
